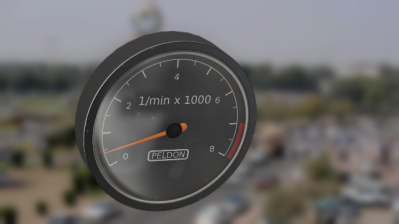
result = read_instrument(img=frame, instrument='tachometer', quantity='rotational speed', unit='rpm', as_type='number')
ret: 500 rpm
